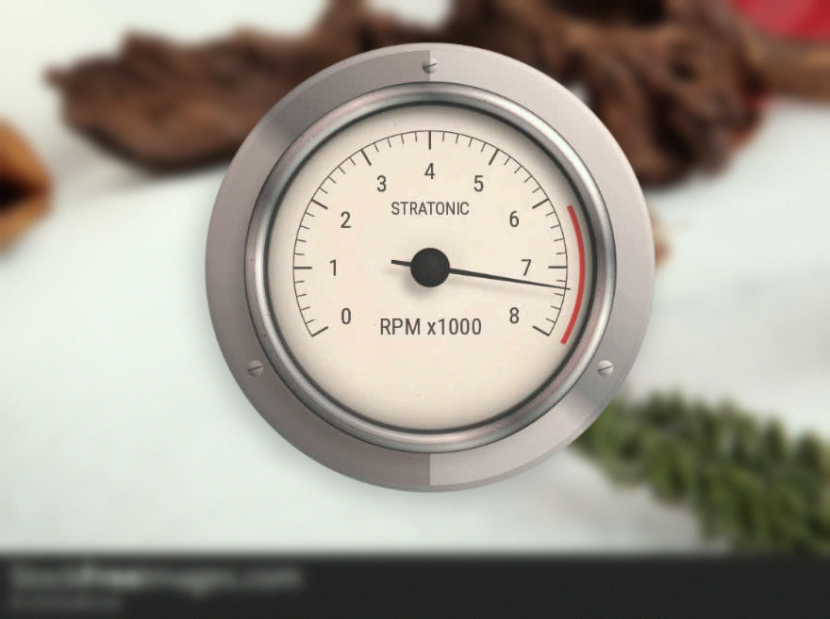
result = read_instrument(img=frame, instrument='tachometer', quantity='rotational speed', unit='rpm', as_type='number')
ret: 7300 rpm
